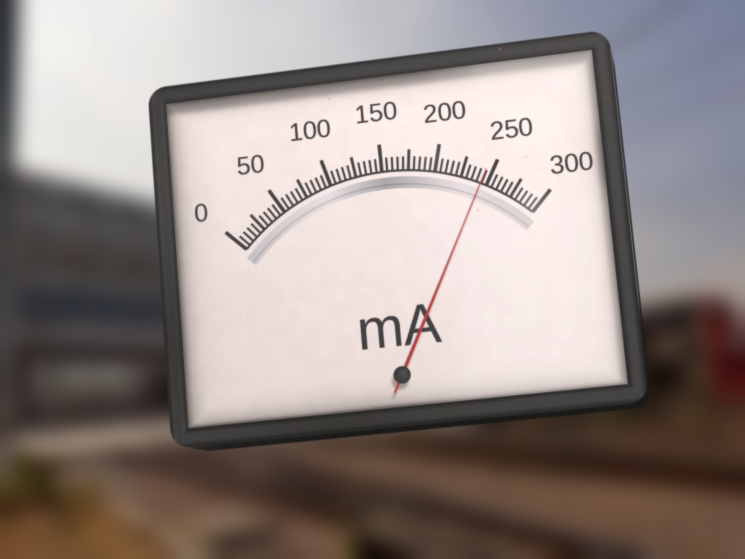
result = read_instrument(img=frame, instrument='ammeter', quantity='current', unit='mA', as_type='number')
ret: 245 mA
